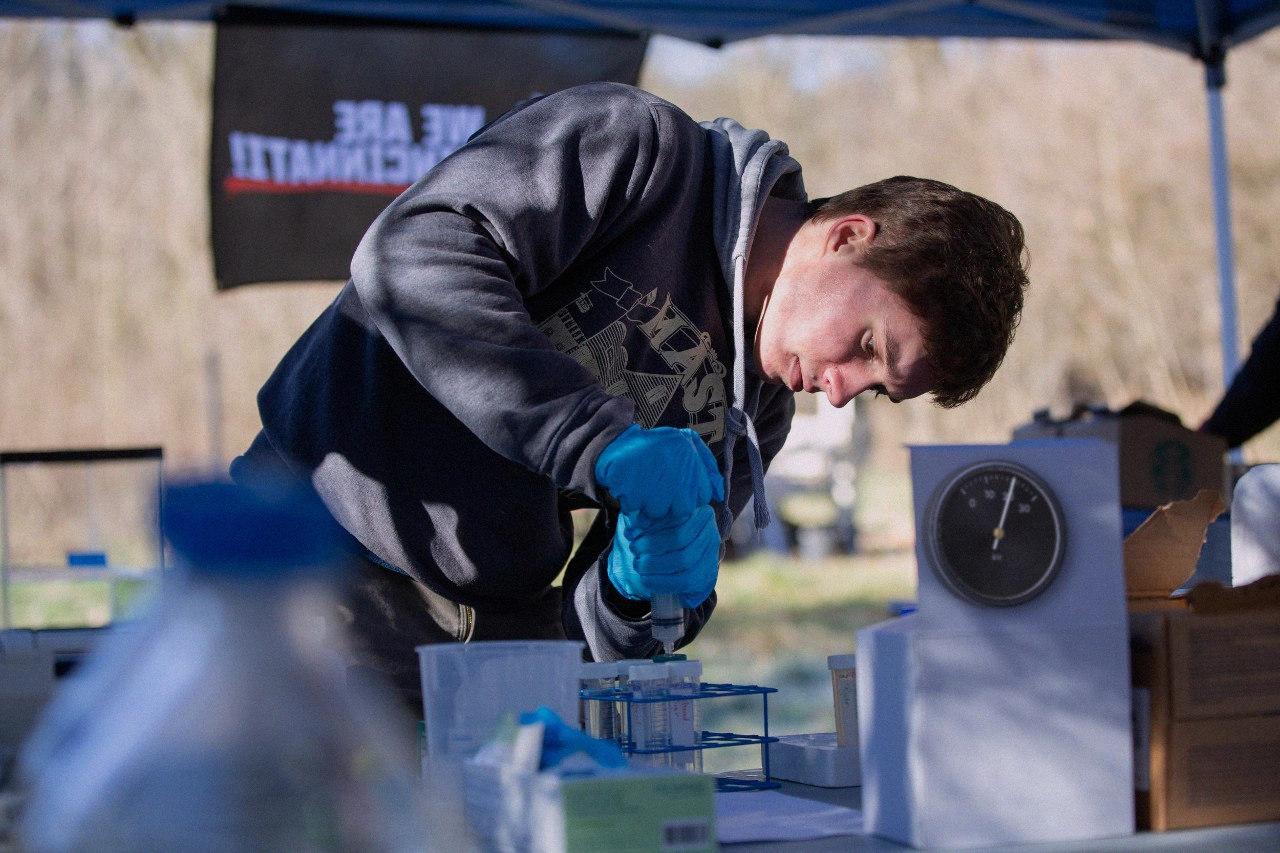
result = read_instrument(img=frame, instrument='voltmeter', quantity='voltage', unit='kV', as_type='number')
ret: 20 kV
